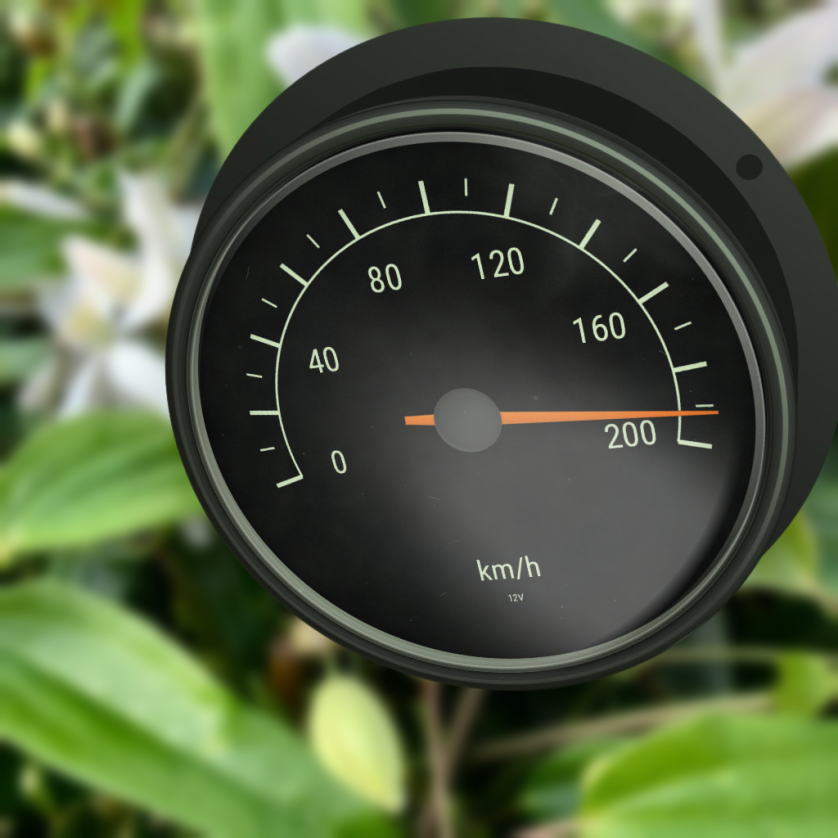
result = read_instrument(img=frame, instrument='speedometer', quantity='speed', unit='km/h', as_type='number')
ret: 190 km/h
